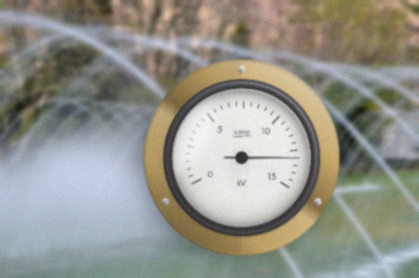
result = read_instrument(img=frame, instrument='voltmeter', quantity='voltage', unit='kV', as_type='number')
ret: 13 kV
